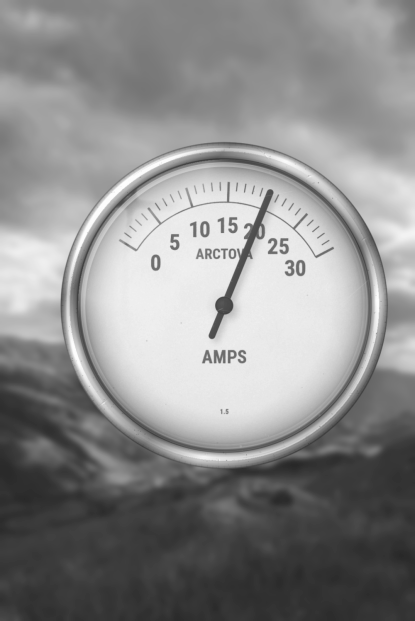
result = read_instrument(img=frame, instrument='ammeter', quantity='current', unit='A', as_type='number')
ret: 20 A
